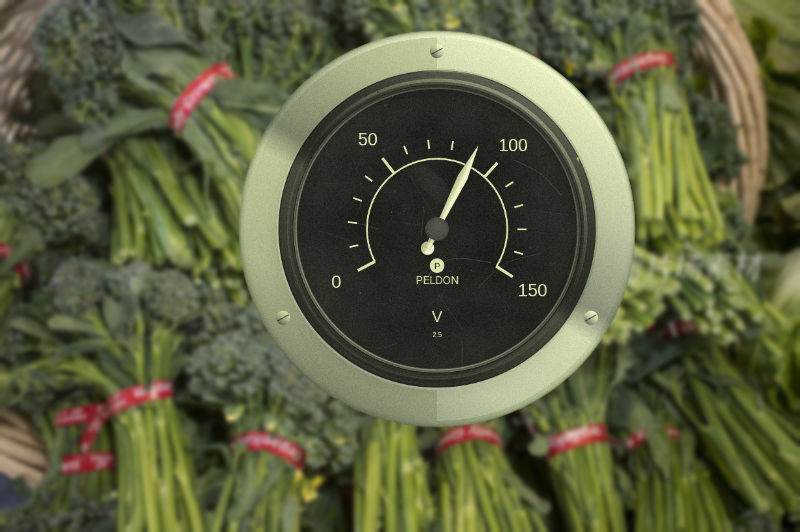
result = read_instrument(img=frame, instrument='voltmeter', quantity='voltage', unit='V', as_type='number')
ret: 90 V
